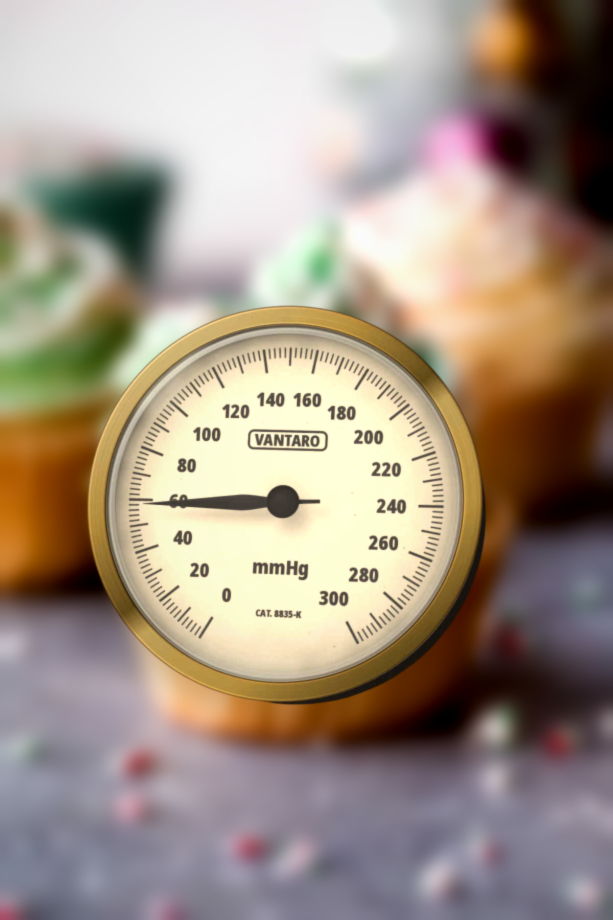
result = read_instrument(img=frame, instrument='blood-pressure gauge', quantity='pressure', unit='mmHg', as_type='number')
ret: 58 mmHg
